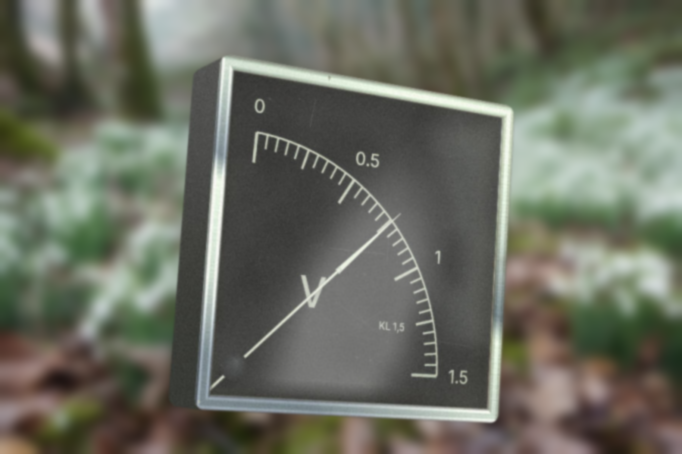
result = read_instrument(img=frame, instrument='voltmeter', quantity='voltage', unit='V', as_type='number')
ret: 0.75 V
